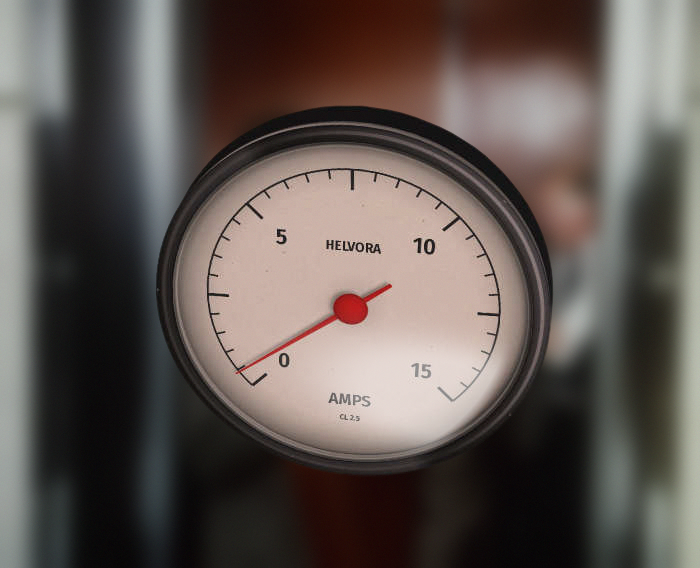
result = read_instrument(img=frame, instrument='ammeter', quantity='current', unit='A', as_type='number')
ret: 0.5 A
